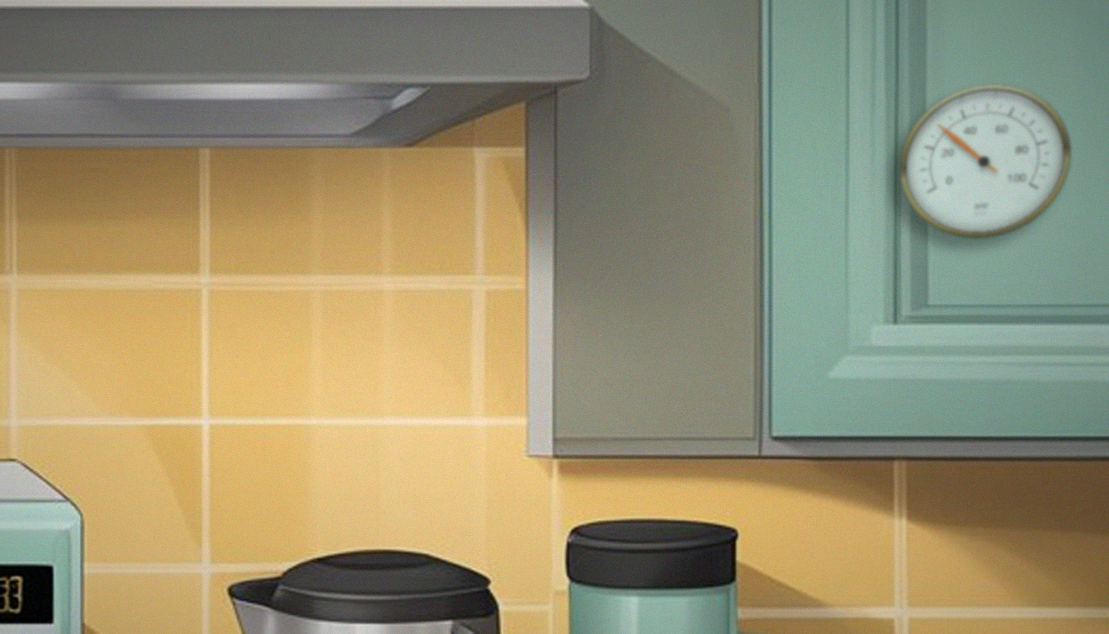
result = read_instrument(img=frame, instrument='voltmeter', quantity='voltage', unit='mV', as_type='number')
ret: 30 mV
